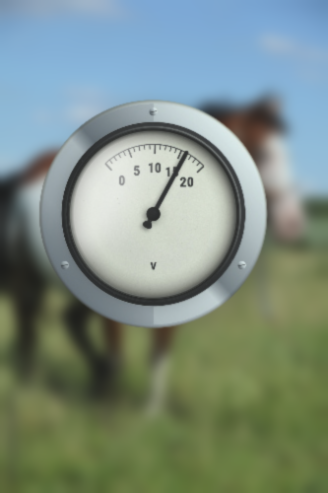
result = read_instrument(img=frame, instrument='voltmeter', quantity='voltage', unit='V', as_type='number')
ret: 16 V
